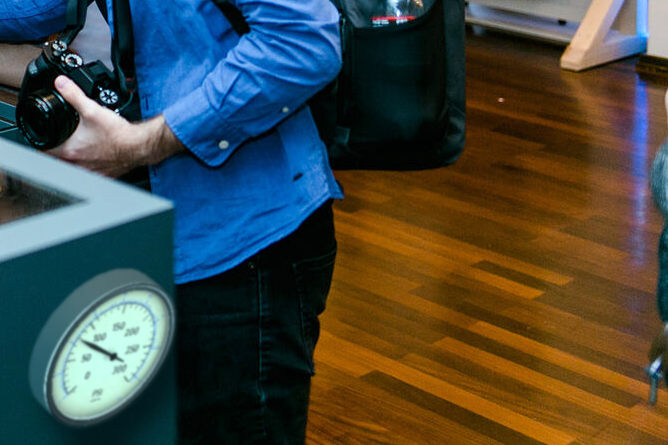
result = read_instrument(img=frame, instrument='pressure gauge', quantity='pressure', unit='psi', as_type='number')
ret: 80 psi
